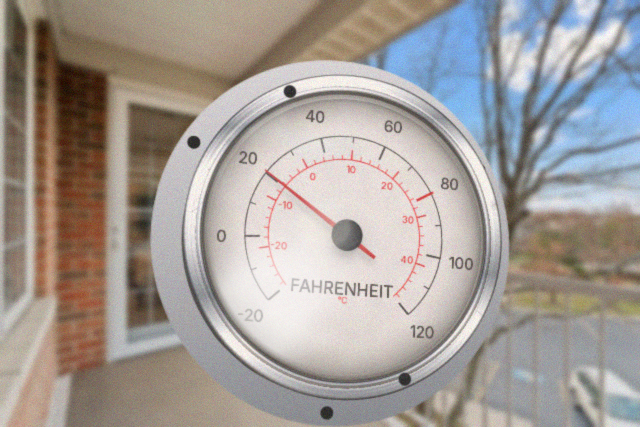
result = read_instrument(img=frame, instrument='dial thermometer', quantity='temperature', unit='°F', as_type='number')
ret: 20 °F
